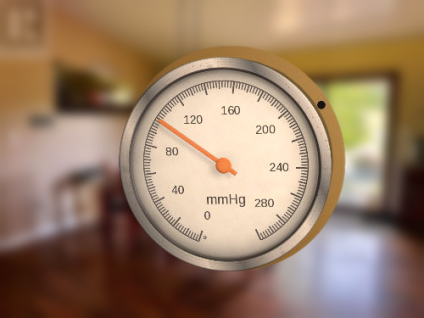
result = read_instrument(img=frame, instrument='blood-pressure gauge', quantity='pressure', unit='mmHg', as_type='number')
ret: 100 mmHg
